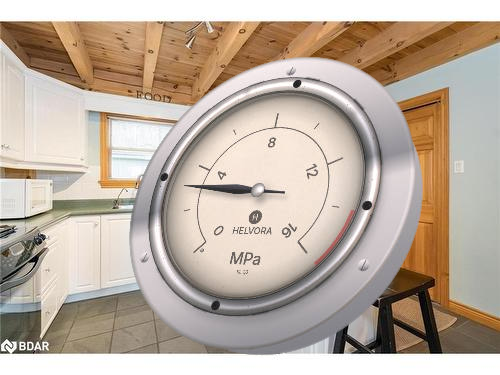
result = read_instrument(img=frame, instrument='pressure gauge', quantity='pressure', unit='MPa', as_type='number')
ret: 3 MPa
